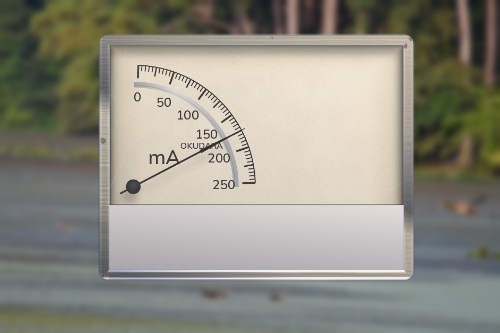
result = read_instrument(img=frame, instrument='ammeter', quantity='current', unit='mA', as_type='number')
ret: 175 mA
